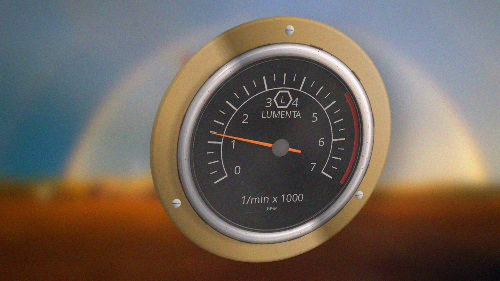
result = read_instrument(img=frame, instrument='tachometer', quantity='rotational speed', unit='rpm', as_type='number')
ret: 1250 rpm
